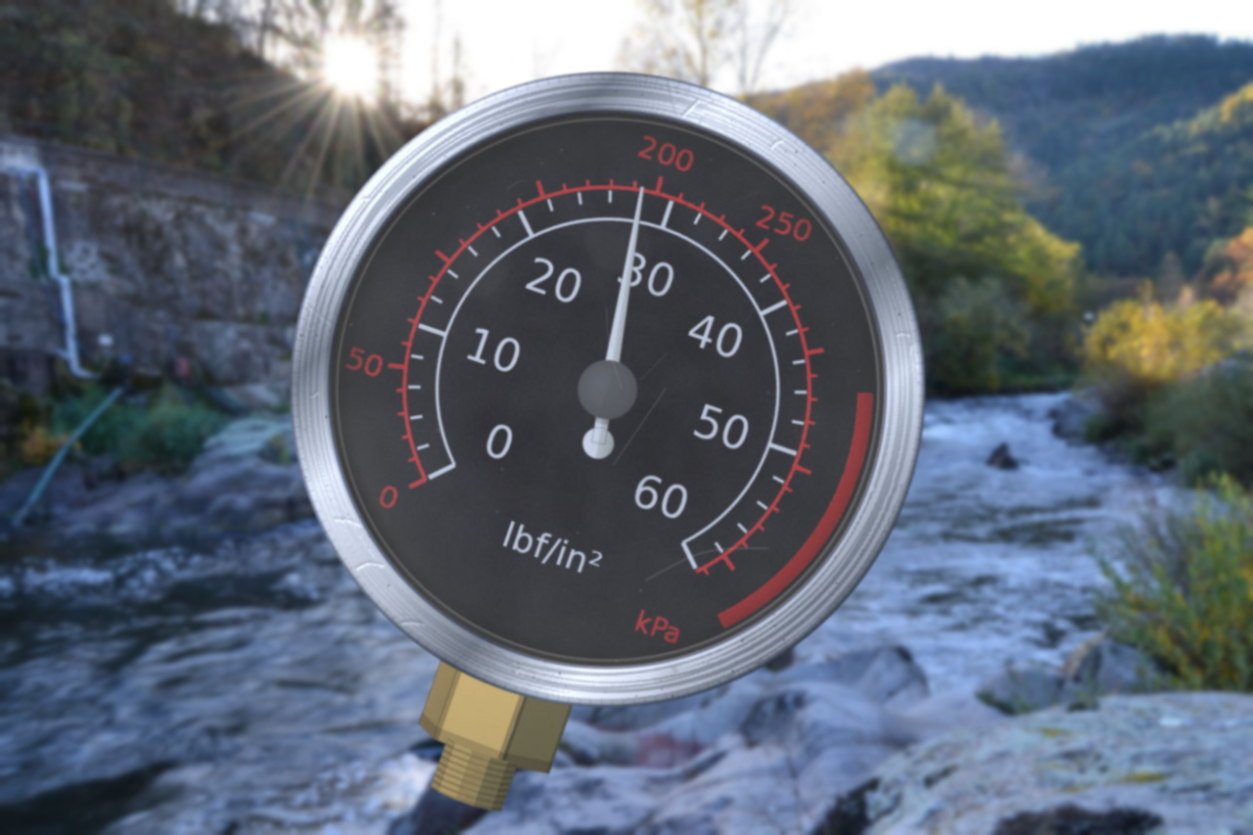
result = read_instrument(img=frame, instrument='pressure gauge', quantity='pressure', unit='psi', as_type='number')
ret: 28 psi
